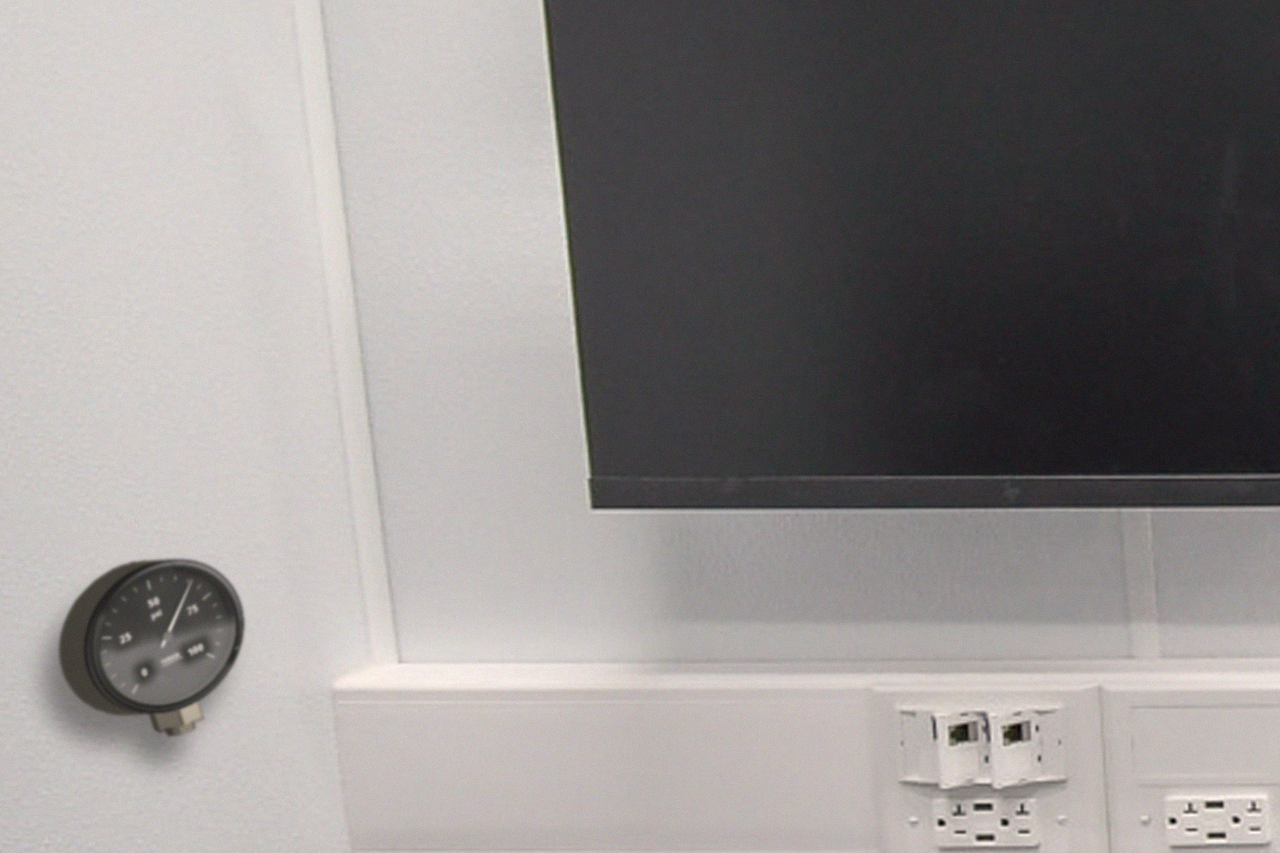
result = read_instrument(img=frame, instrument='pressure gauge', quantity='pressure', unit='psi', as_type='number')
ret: 65 psi
